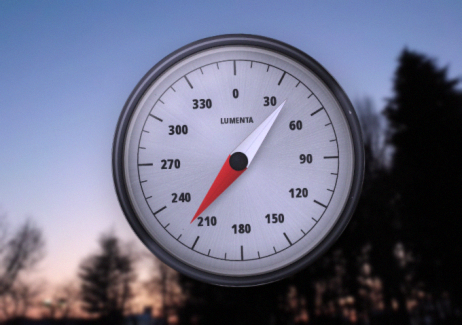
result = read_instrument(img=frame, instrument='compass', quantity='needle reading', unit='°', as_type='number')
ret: 220 °
